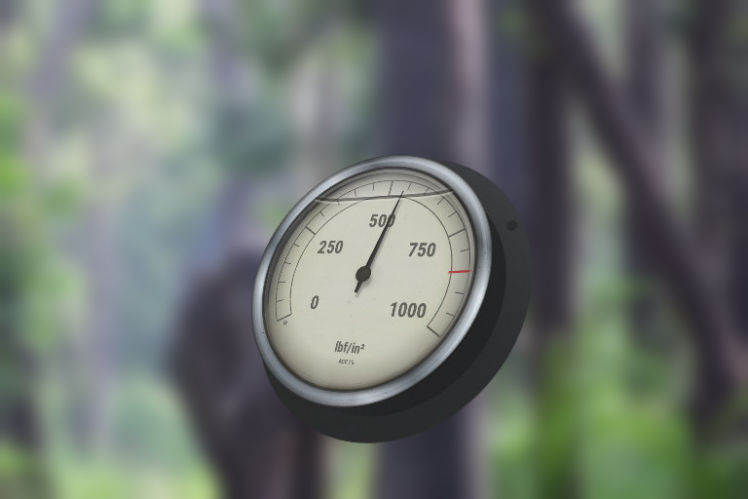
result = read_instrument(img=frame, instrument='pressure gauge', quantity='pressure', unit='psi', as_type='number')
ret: 550 psi
